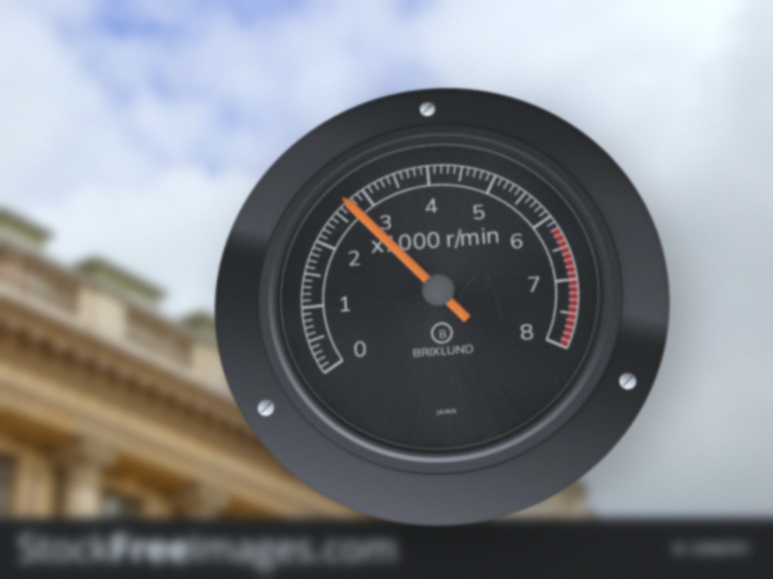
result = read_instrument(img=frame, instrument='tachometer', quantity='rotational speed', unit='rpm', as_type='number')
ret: 2700 rpm
